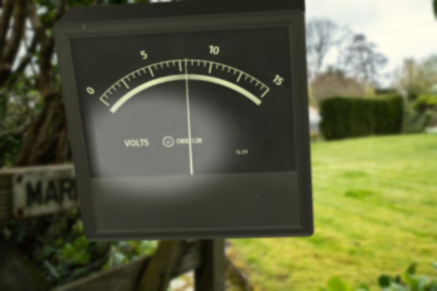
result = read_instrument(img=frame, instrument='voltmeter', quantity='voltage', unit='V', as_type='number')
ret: 8 V
